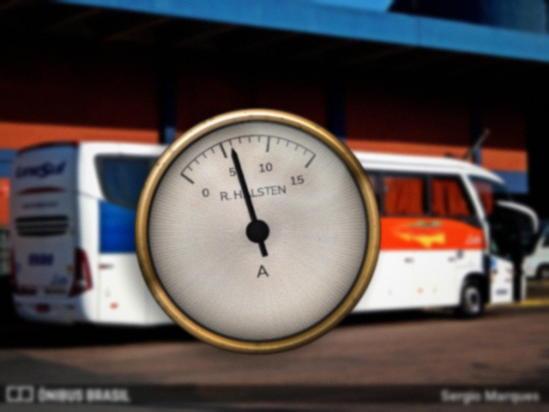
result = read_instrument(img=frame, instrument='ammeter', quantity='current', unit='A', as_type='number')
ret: 6 A
